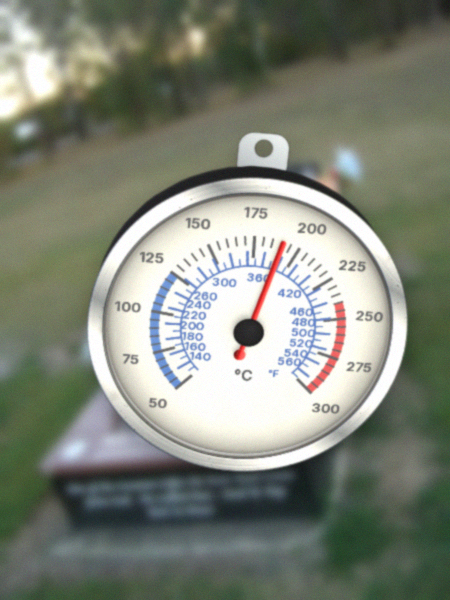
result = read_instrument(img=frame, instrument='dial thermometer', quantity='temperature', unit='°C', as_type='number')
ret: 190 °C
